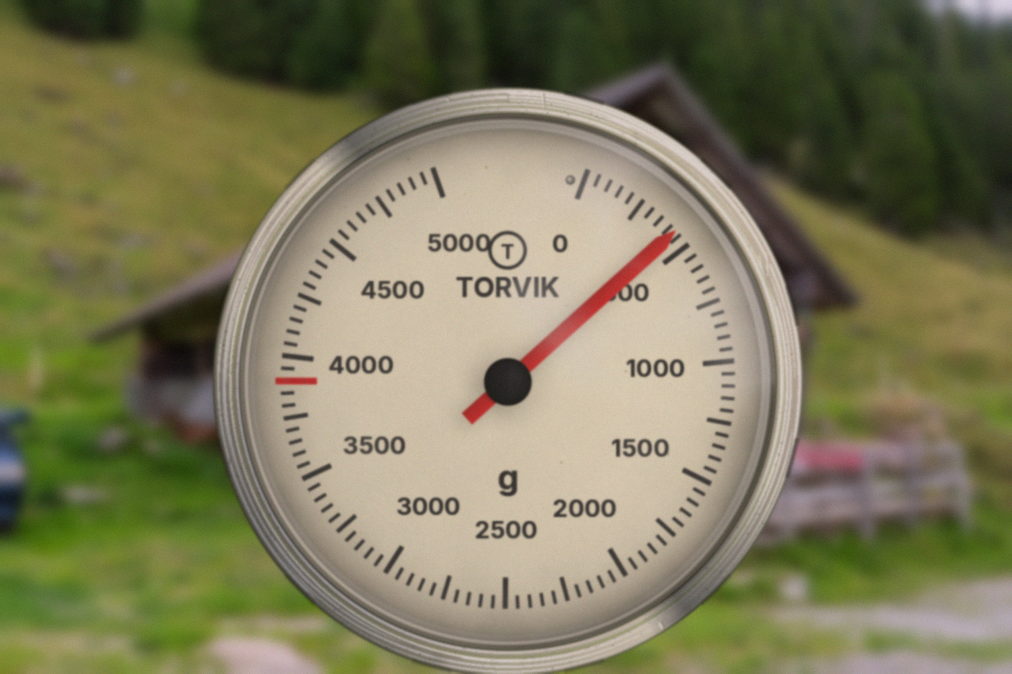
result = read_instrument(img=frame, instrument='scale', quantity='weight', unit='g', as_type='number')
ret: 425 g
